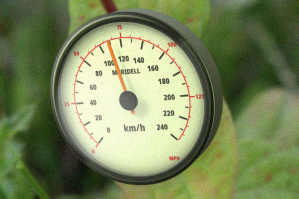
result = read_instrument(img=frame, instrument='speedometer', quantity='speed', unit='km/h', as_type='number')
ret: 110 km/h
